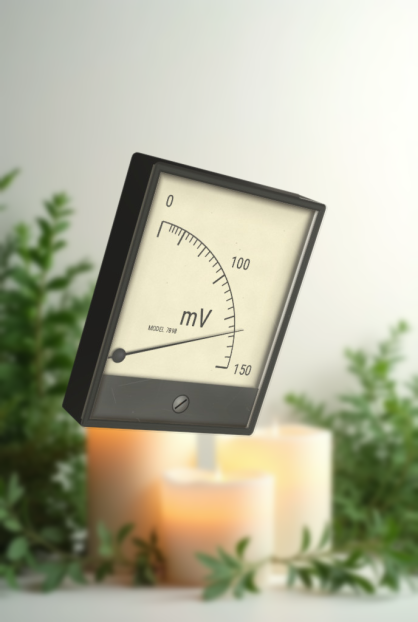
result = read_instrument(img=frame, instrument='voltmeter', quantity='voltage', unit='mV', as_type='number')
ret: 132.5 mV
